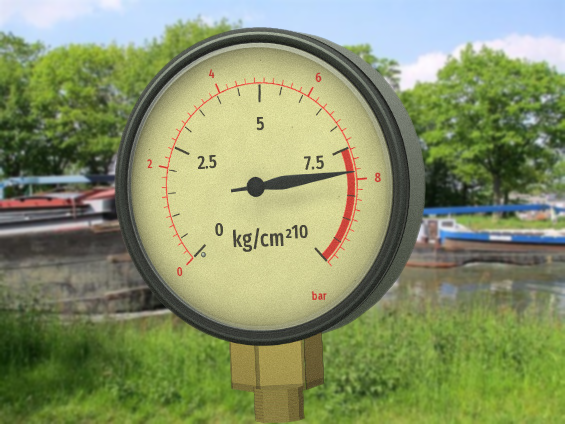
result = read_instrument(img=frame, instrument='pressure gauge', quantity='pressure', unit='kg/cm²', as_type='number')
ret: 8 kg/cm²
